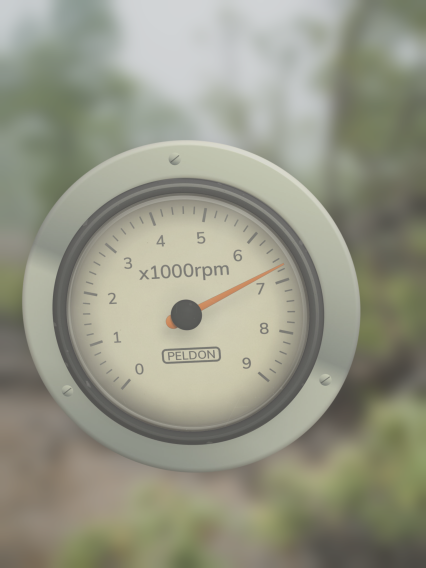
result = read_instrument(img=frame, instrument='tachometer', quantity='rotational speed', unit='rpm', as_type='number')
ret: 6700 rpm
